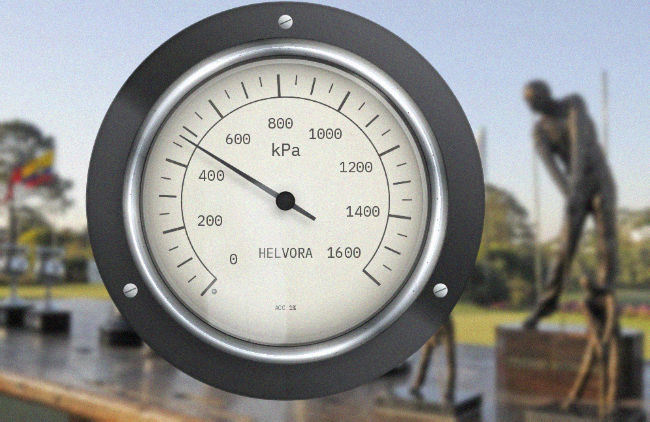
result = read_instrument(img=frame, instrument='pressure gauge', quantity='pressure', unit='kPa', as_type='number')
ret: 475 kPa
